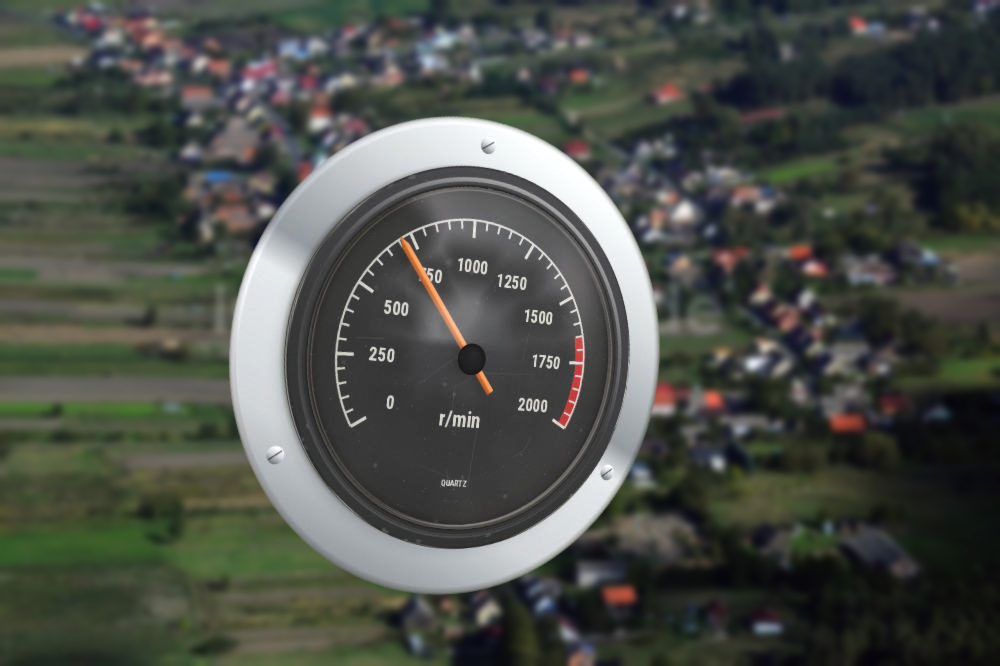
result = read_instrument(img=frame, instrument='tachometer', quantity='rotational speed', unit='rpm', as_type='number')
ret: 700 rpm
